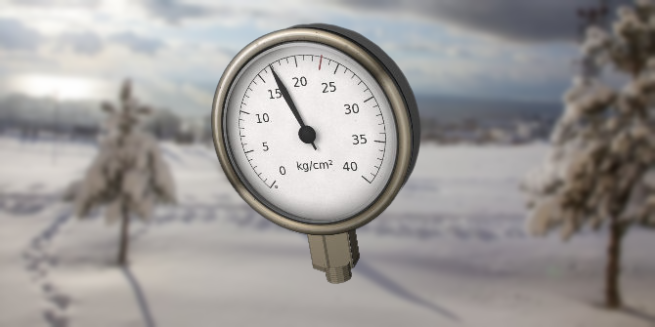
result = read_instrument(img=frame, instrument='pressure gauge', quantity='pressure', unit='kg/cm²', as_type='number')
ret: 17 kg/cm²
